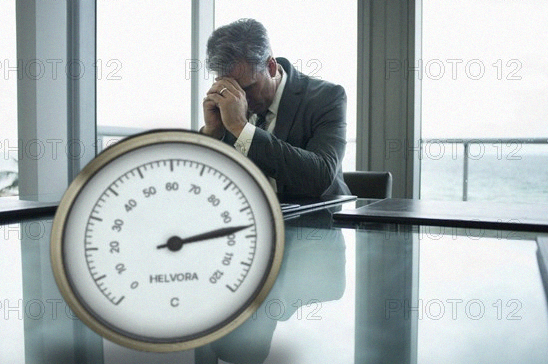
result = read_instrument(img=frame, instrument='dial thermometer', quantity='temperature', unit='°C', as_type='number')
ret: 96 °C
